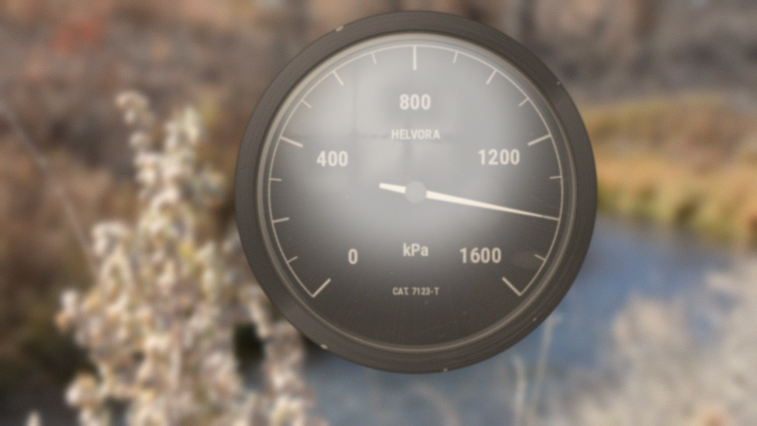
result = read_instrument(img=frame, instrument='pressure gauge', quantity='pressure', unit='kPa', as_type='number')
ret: 1400 kPa
